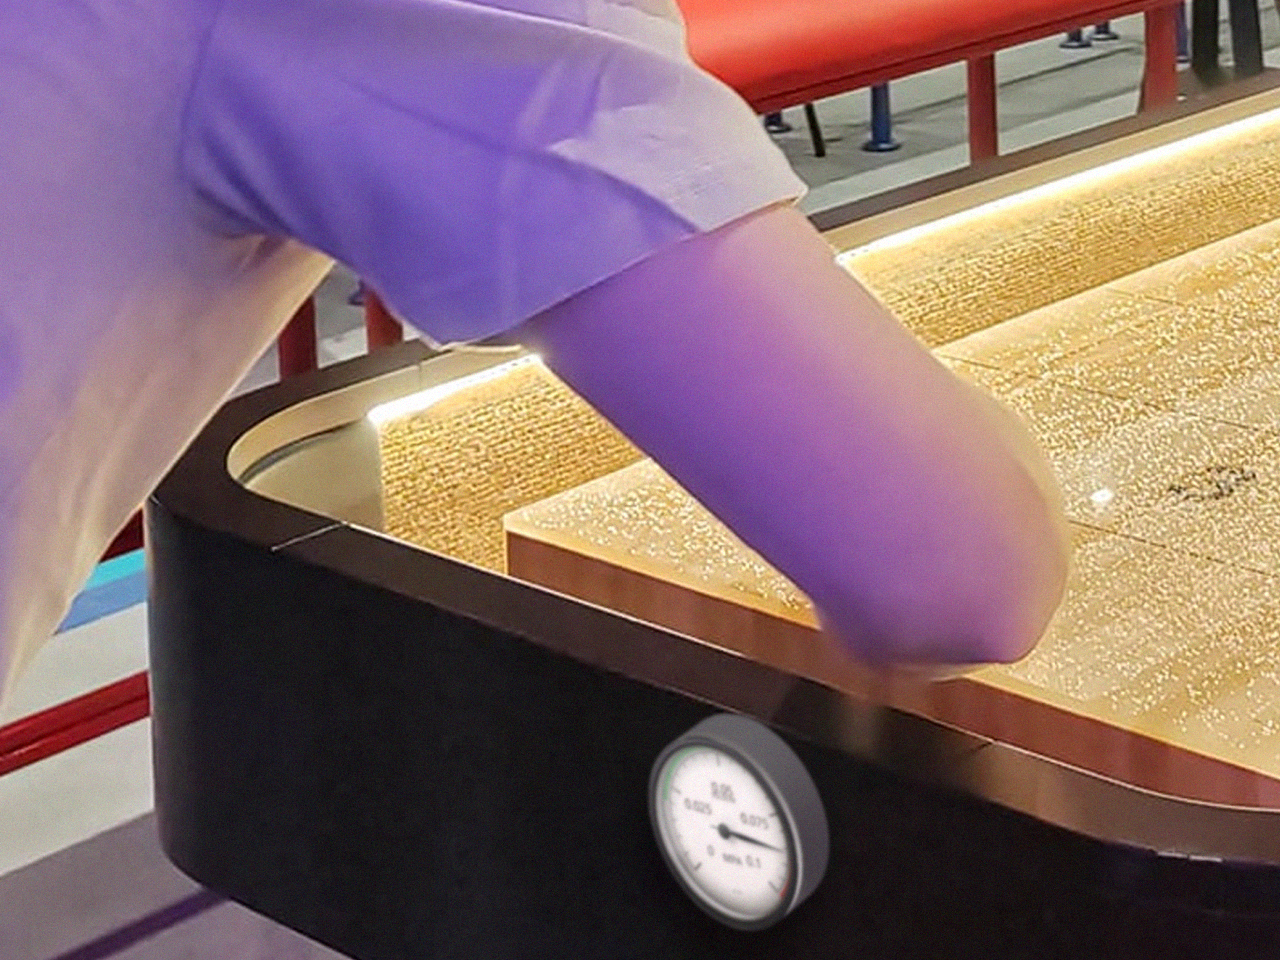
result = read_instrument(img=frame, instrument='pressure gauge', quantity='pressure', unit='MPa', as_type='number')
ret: 0.085 MPa
